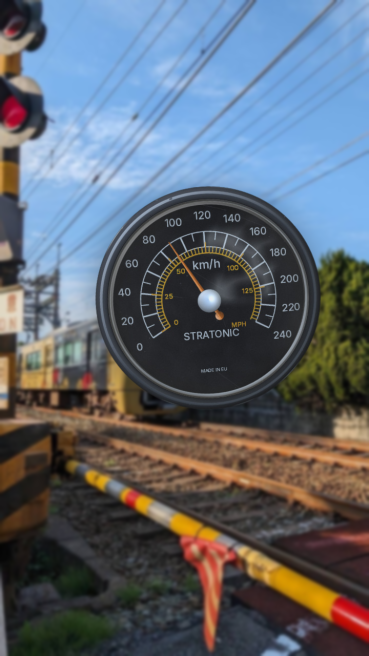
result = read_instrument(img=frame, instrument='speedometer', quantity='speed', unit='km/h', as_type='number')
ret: 90 km/h
